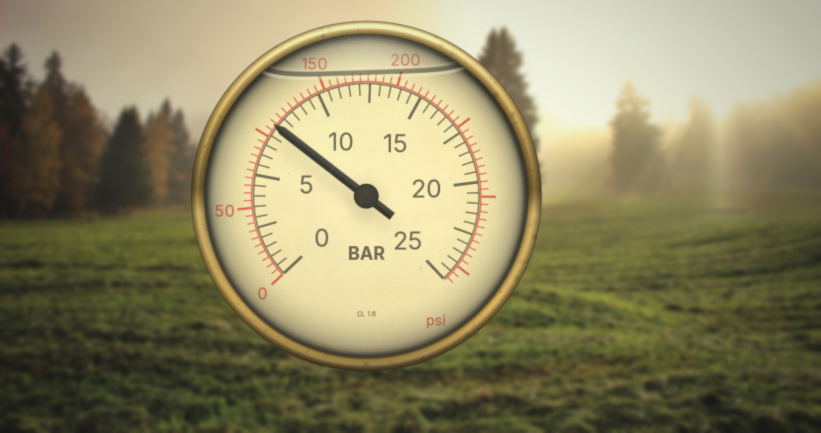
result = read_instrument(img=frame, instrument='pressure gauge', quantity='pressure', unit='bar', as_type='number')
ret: 7.5 bar
